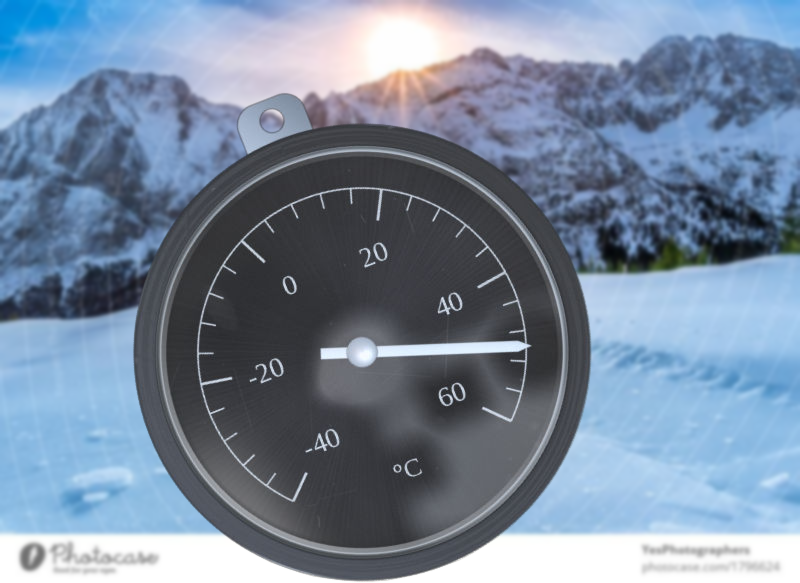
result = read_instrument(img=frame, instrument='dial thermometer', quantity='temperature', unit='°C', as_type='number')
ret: 50 °C
